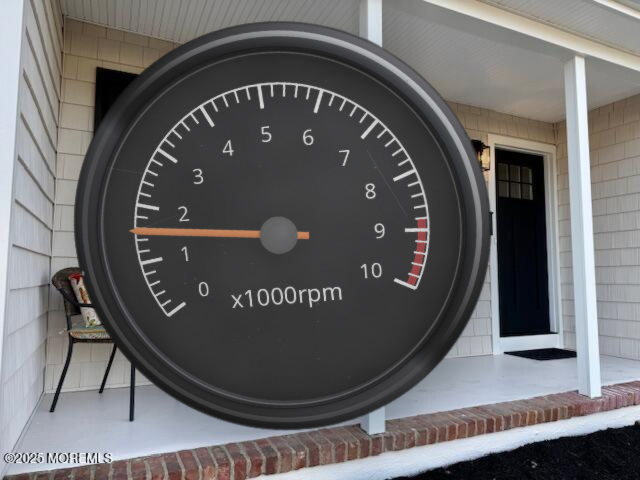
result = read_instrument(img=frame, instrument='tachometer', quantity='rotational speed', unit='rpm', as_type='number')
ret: 1600 rpm
